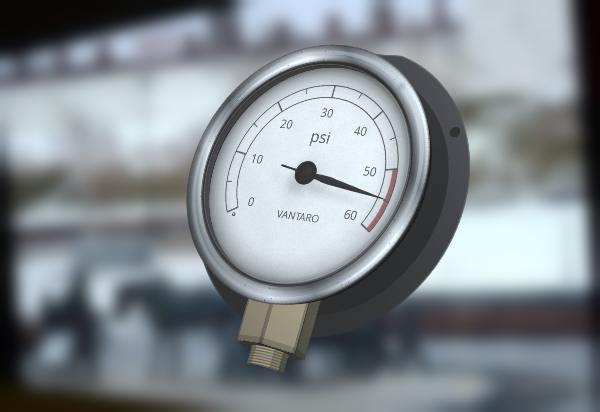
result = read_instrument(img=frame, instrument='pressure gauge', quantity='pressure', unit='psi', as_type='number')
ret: 55 psi
